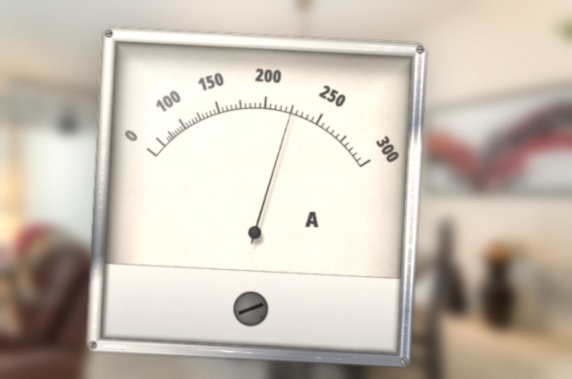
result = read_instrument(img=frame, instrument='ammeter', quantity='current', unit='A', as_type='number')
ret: 225 A
